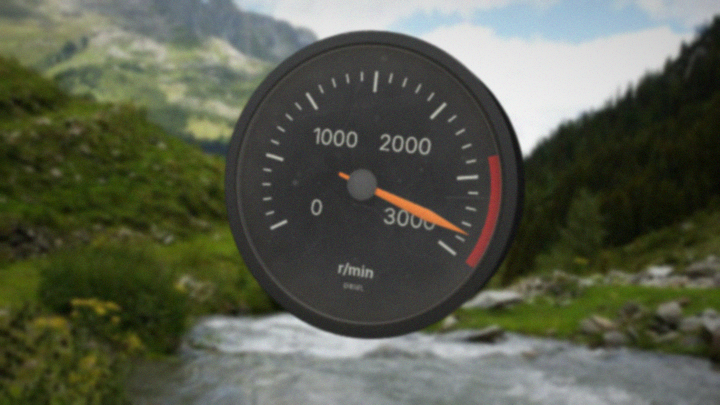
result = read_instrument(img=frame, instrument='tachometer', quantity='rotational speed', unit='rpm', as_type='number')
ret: 2850 rpm
